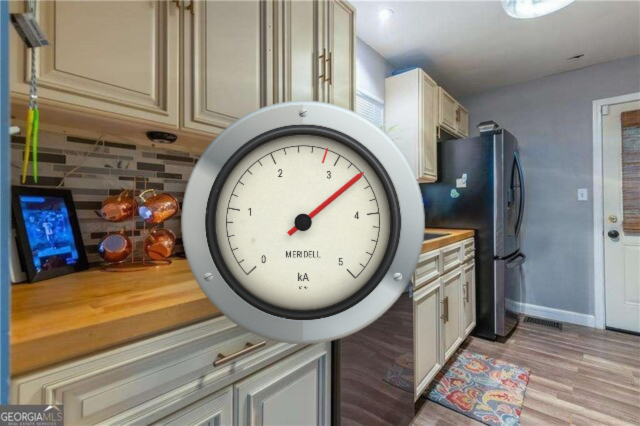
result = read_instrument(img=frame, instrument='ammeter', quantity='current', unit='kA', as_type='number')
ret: 3.4 kA
